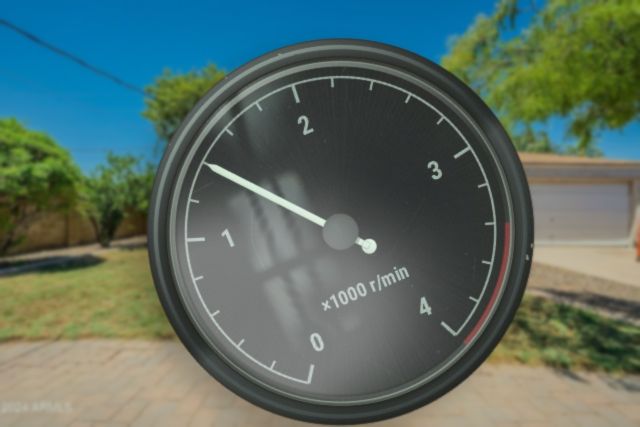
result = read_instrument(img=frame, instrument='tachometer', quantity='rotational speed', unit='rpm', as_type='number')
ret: 1400 rpm
